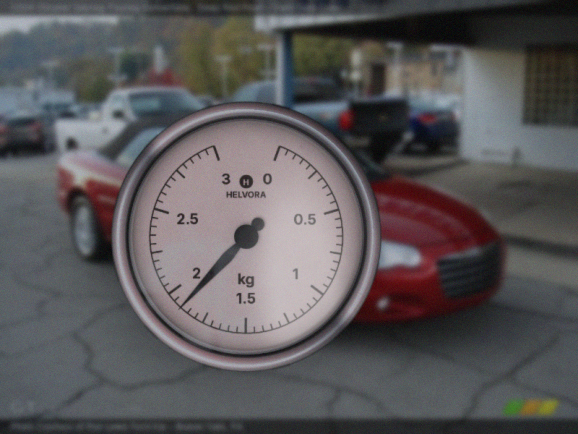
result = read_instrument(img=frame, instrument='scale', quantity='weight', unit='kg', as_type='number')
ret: 1.9 kg
